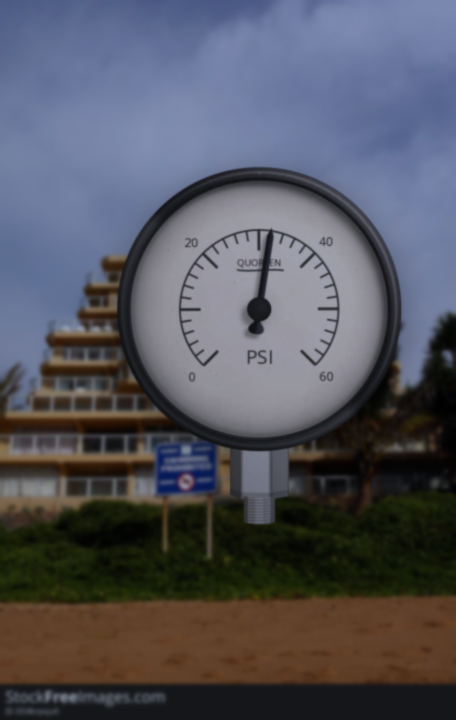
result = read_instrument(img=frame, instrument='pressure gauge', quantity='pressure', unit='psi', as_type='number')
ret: 32 psi
